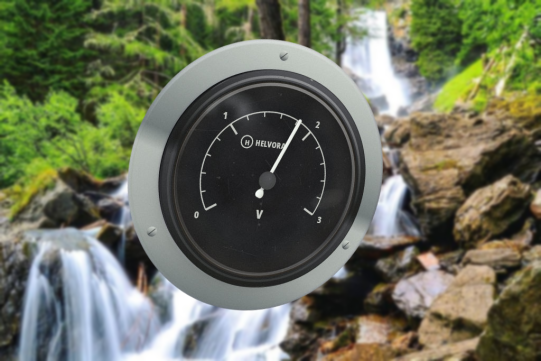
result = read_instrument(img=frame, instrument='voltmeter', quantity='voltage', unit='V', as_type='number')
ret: 1.8 V
